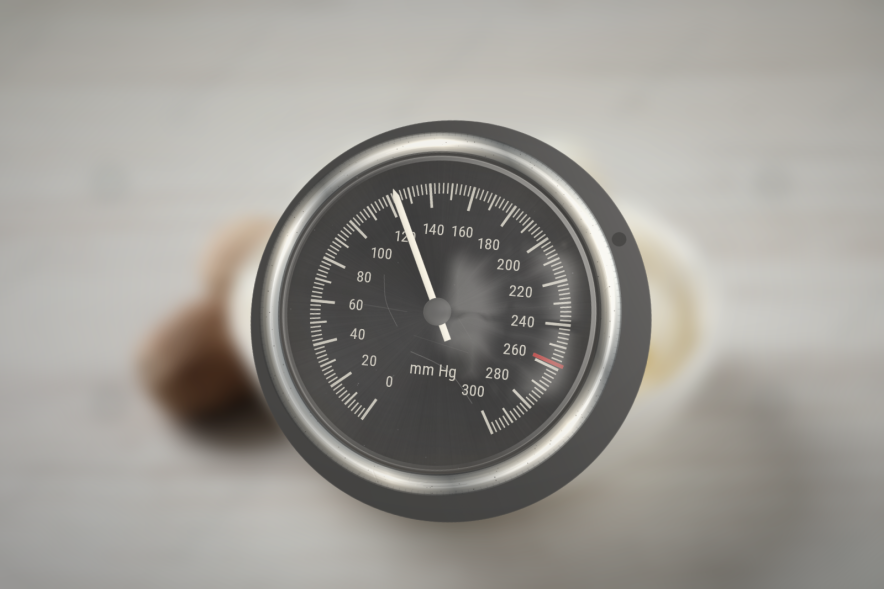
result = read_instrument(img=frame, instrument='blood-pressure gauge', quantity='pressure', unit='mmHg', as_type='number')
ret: 124 mmHg
